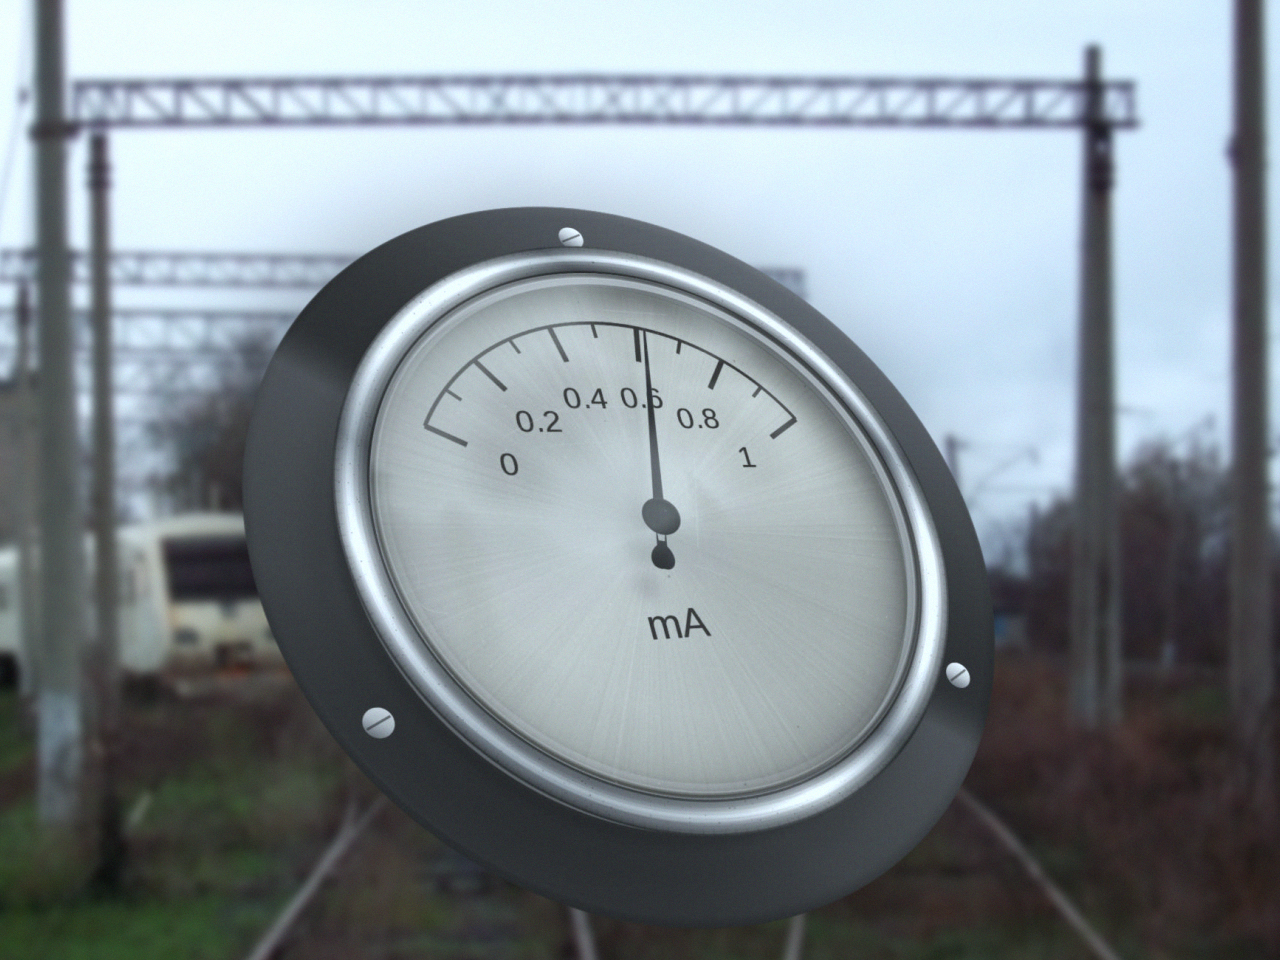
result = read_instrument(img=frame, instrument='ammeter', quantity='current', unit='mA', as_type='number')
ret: 0.6 mA
